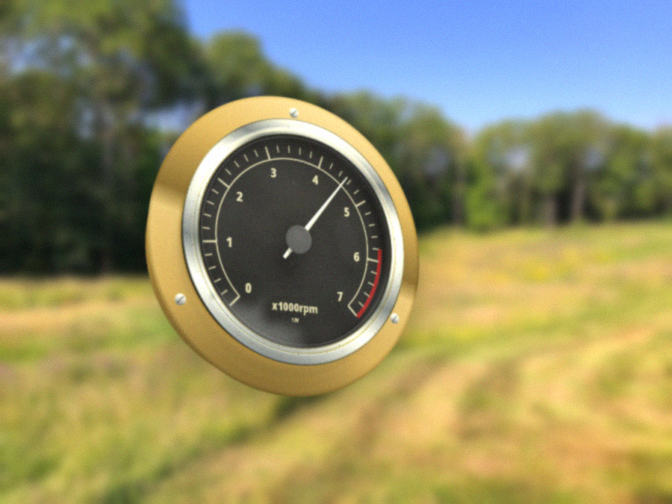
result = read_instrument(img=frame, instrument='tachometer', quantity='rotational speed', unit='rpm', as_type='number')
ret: 4500 rpm
